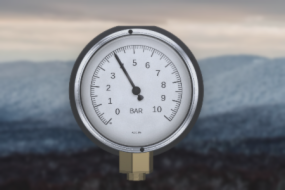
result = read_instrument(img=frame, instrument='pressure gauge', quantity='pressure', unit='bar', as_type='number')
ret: 4 bar
